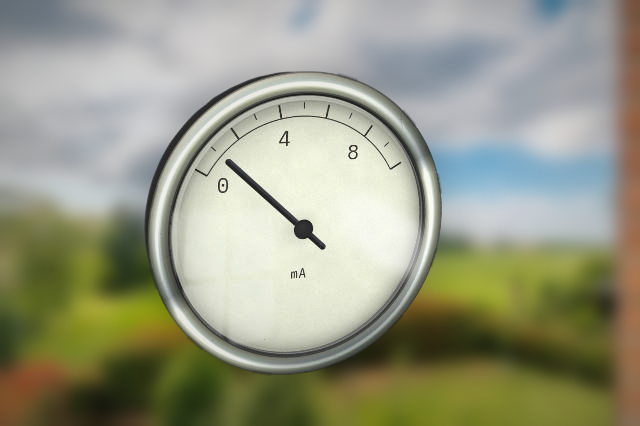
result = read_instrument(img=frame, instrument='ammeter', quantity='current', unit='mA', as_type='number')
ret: 1 mA
